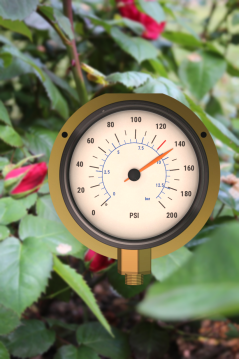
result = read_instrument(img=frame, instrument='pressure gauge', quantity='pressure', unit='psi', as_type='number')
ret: 140 psi
